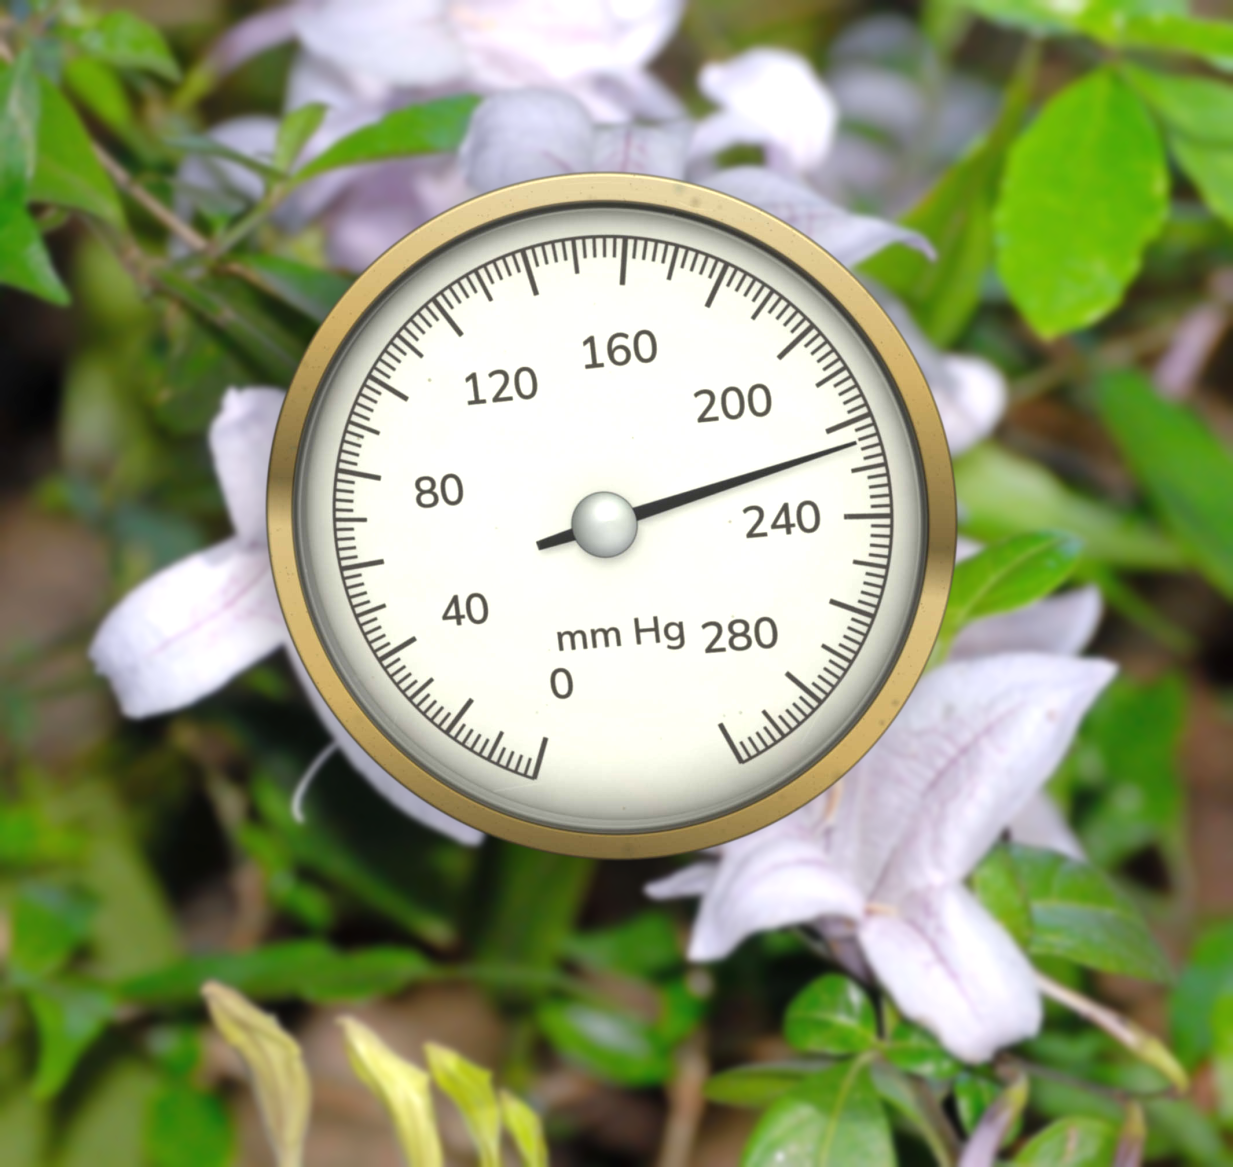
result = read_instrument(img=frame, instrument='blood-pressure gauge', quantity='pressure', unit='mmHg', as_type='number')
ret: 224 mmHg
